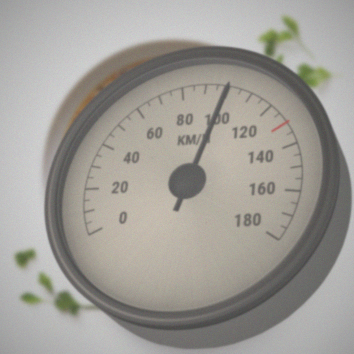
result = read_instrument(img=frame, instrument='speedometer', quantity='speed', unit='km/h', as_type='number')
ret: 100 km/h
